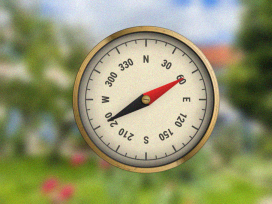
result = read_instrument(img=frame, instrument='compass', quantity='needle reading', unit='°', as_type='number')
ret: 60 °
